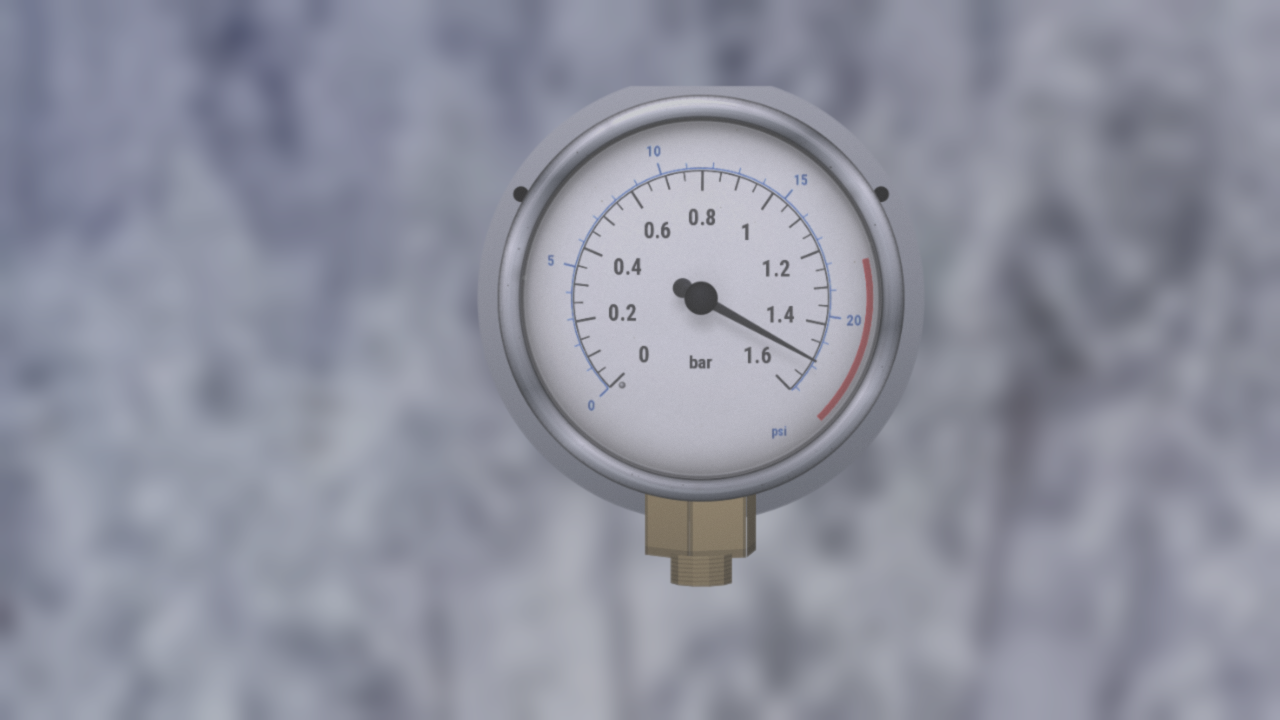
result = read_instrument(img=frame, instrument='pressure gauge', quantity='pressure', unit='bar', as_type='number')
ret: 1.5 bar
